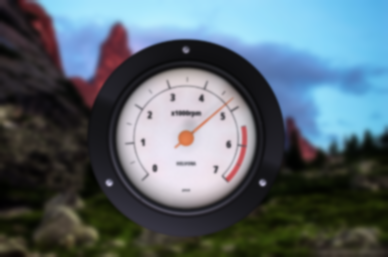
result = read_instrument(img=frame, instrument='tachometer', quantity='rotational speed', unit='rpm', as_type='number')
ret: 4750 rpm
